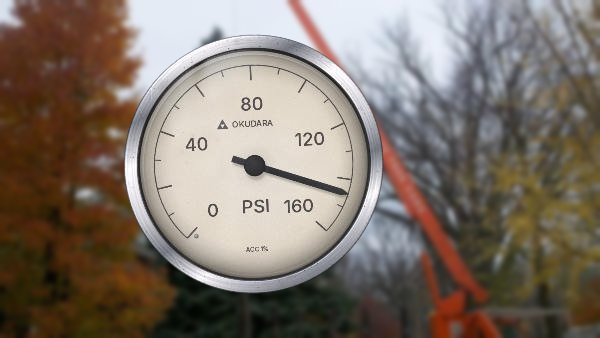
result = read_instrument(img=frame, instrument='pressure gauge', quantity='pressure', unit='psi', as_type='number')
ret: 145 psi
